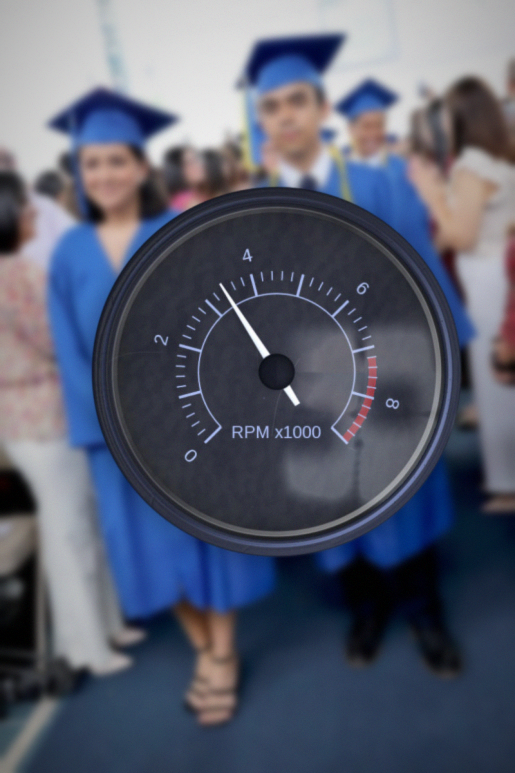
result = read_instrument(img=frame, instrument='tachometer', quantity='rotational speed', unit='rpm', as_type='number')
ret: 3400 rpm
